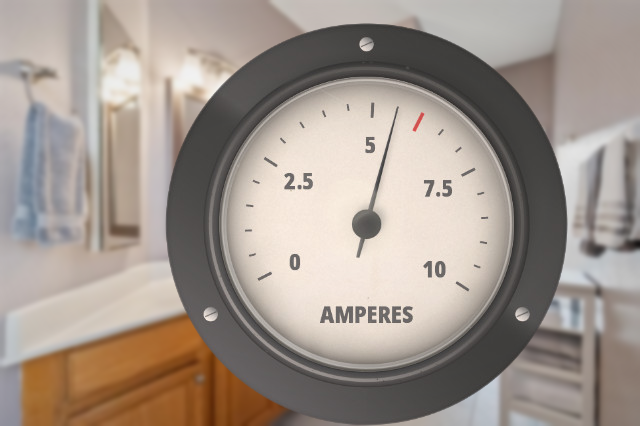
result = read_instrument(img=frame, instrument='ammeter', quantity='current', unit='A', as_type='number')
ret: 5.5 A
